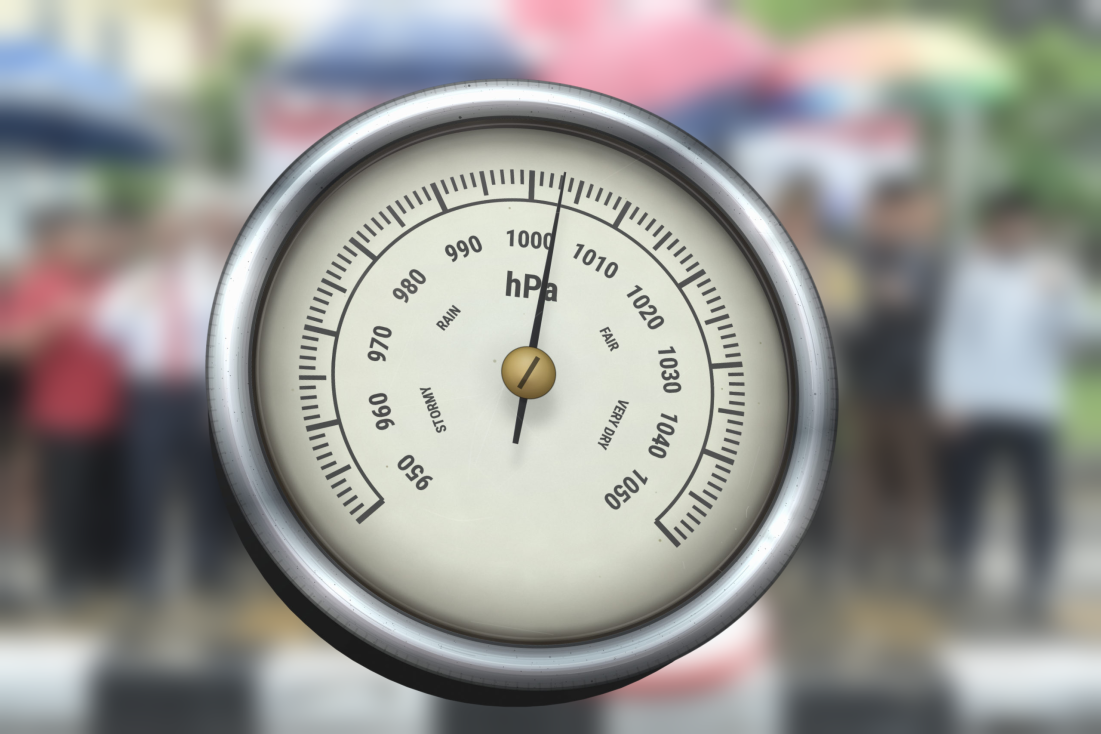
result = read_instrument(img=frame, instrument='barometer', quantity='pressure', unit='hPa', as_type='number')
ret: 1003 hPa
